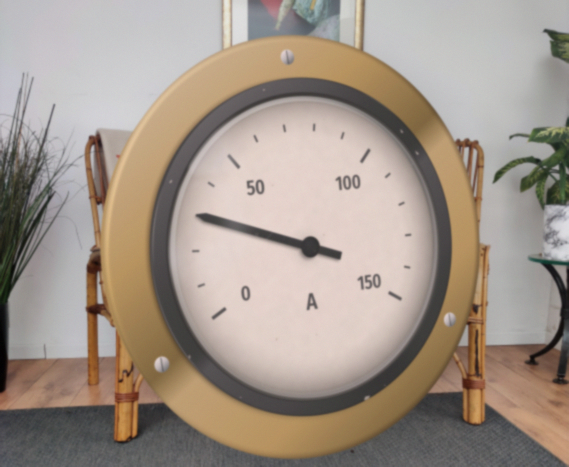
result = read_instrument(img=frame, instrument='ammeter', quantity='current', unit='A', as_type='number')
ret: 30 A
